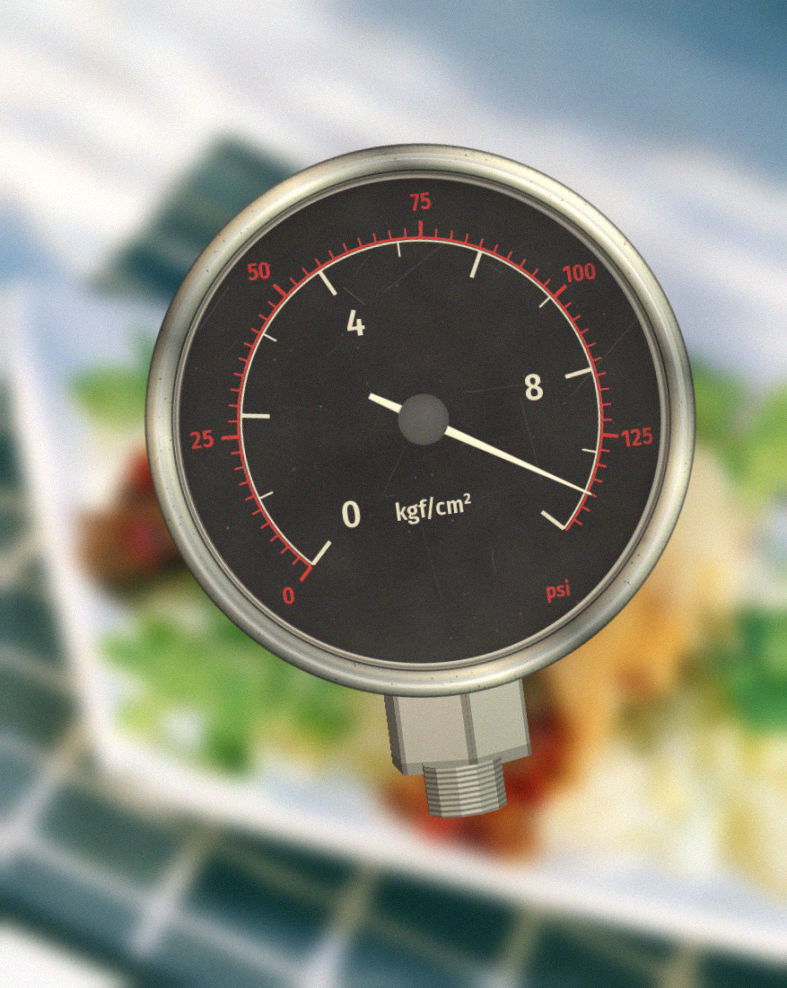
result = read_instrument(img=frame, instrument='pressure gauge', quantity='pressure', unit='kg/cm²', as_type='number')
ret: 9.5 kg/cm²
